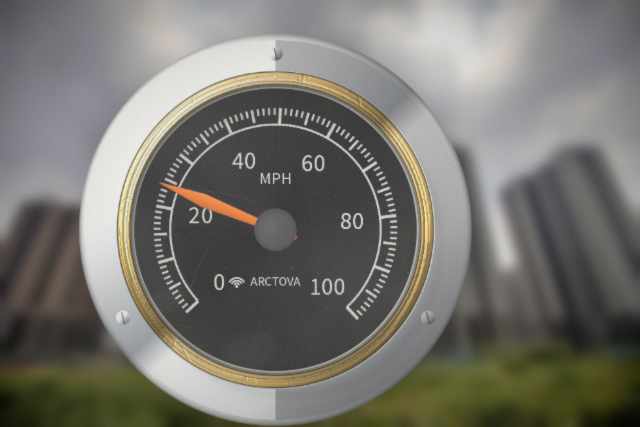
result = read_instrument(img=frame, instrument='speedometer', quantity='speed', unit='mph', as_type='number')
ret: 24 mph
